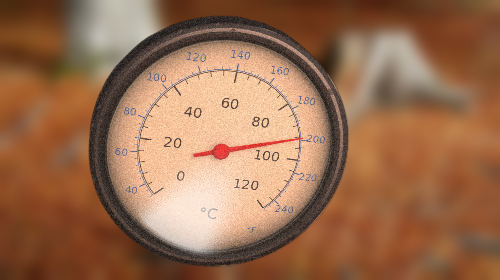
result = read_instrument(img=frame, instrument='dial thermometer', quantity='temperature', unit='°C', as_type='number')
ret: 92 °C
